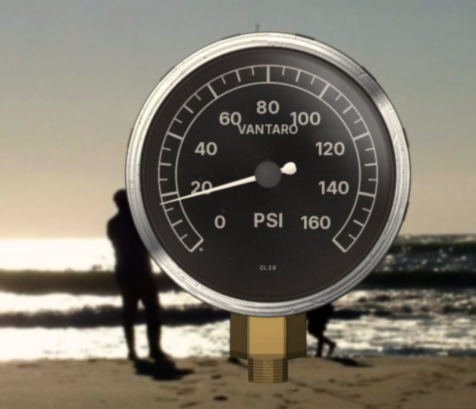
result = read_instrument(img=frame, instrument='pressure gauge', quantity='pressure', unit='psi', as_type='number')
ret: 17.5 psi
